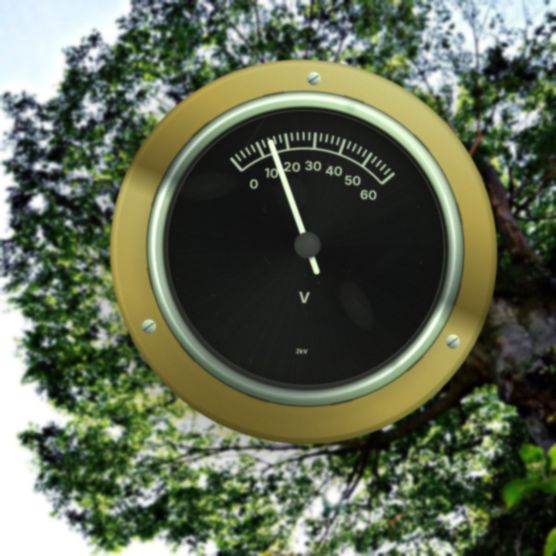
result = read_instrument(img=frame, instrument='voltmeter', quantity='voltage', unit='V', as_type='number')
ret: 14 V
